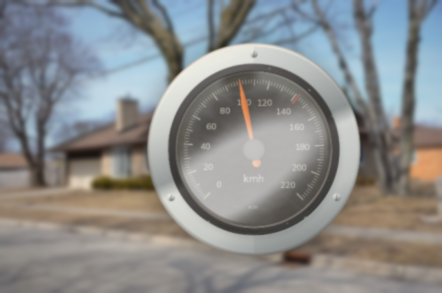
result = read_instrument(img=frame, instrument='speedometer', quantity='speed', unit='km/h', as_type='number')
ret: 100 km/h
